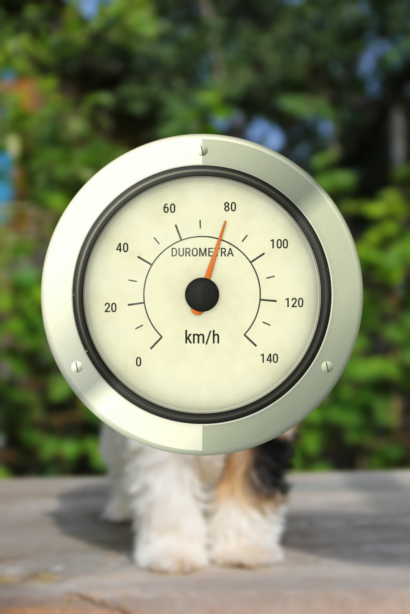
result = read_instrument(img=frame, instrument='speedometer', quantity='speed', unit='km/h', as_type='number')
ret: 80 km/h
